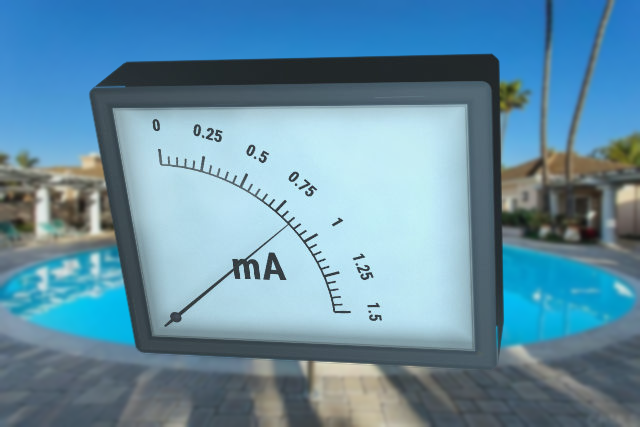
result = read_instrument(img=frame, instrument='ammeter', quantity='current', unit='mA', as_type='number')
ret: 0.85 mA
